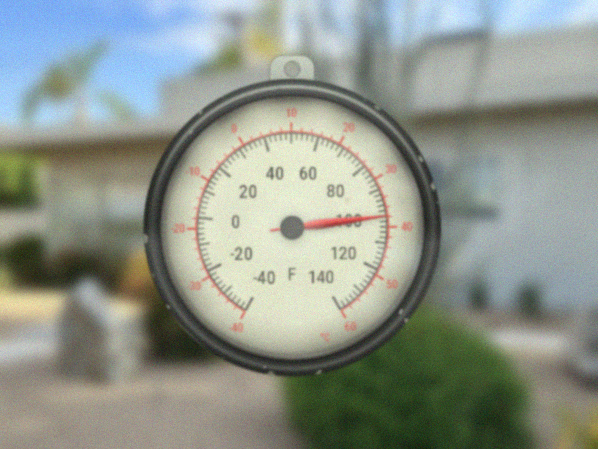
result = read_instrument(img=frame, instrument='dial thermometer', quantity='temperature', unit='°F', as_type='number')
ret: 100 °F
